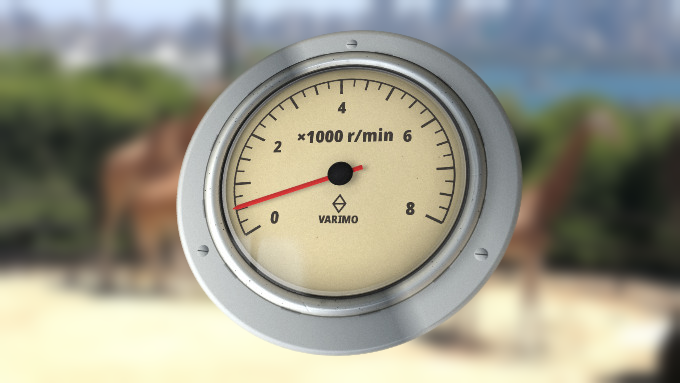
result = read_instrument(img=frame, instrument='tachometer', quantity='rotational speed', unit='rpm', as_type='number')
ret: 500 rpm
